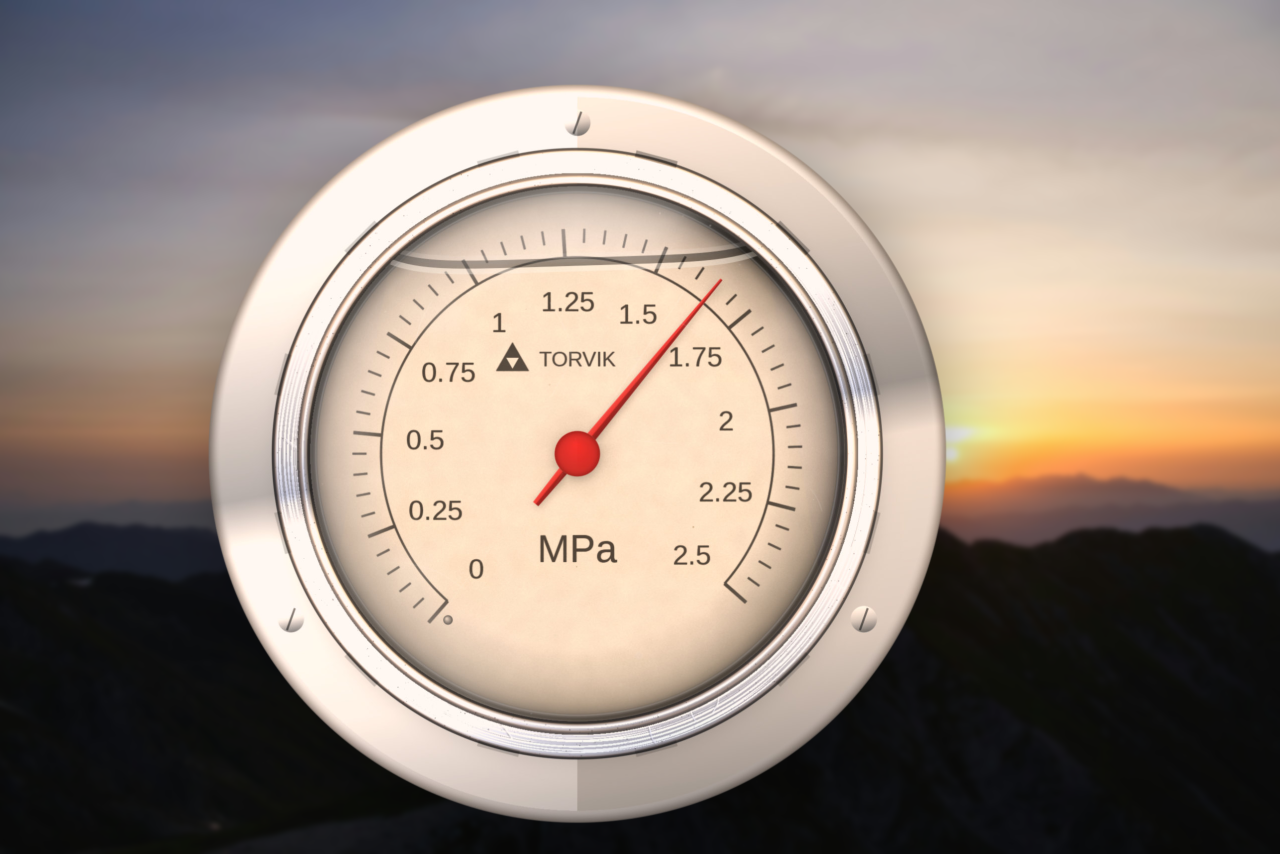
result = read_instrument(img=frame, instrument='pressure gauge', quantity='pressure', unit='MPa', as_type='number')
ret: 1.65 MPa
